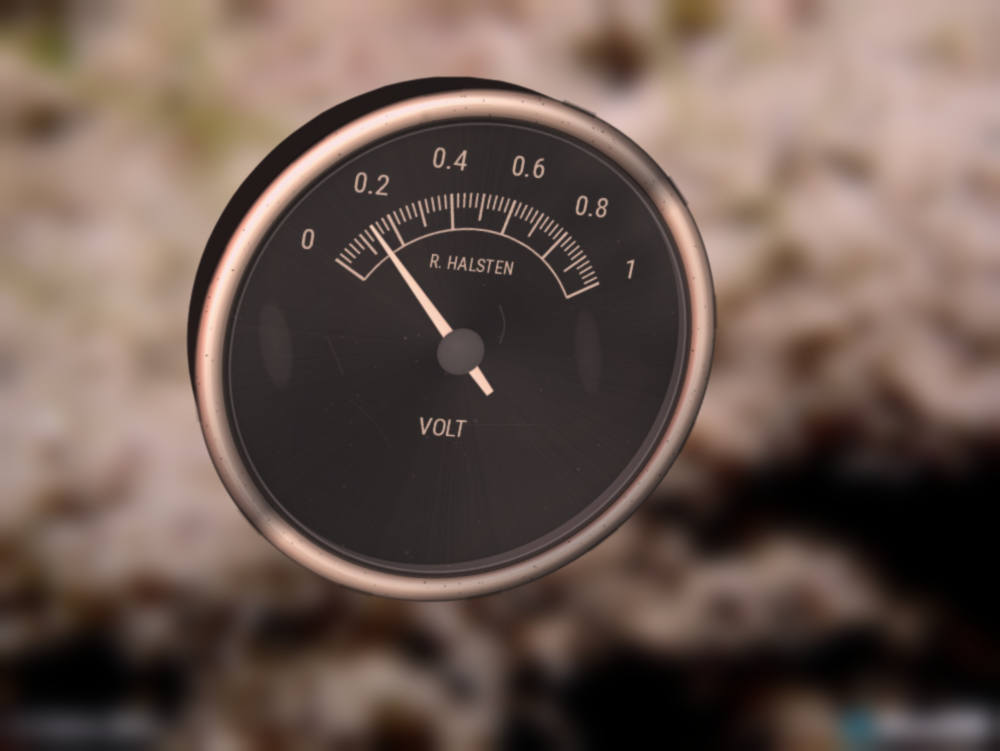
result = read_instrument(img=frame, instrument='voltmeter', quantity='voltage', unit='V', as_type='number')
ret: 0.14 V
